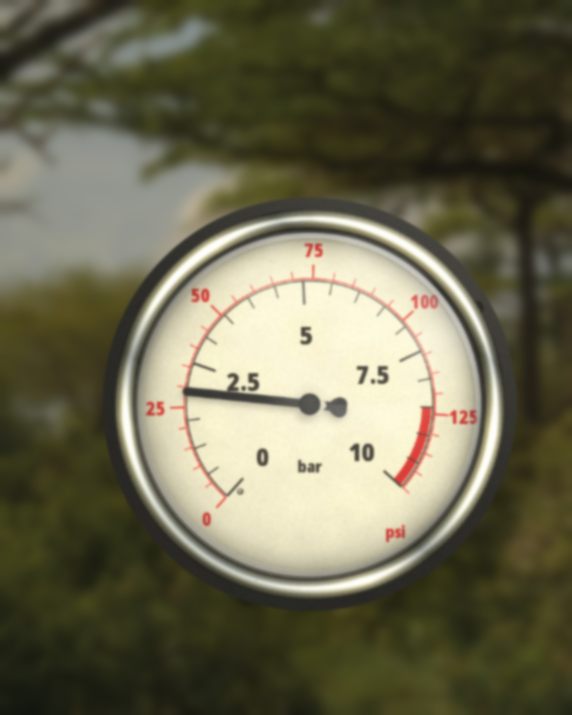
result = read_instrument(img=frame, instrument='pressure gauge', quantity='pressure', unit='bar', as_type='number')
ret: 2 bar
